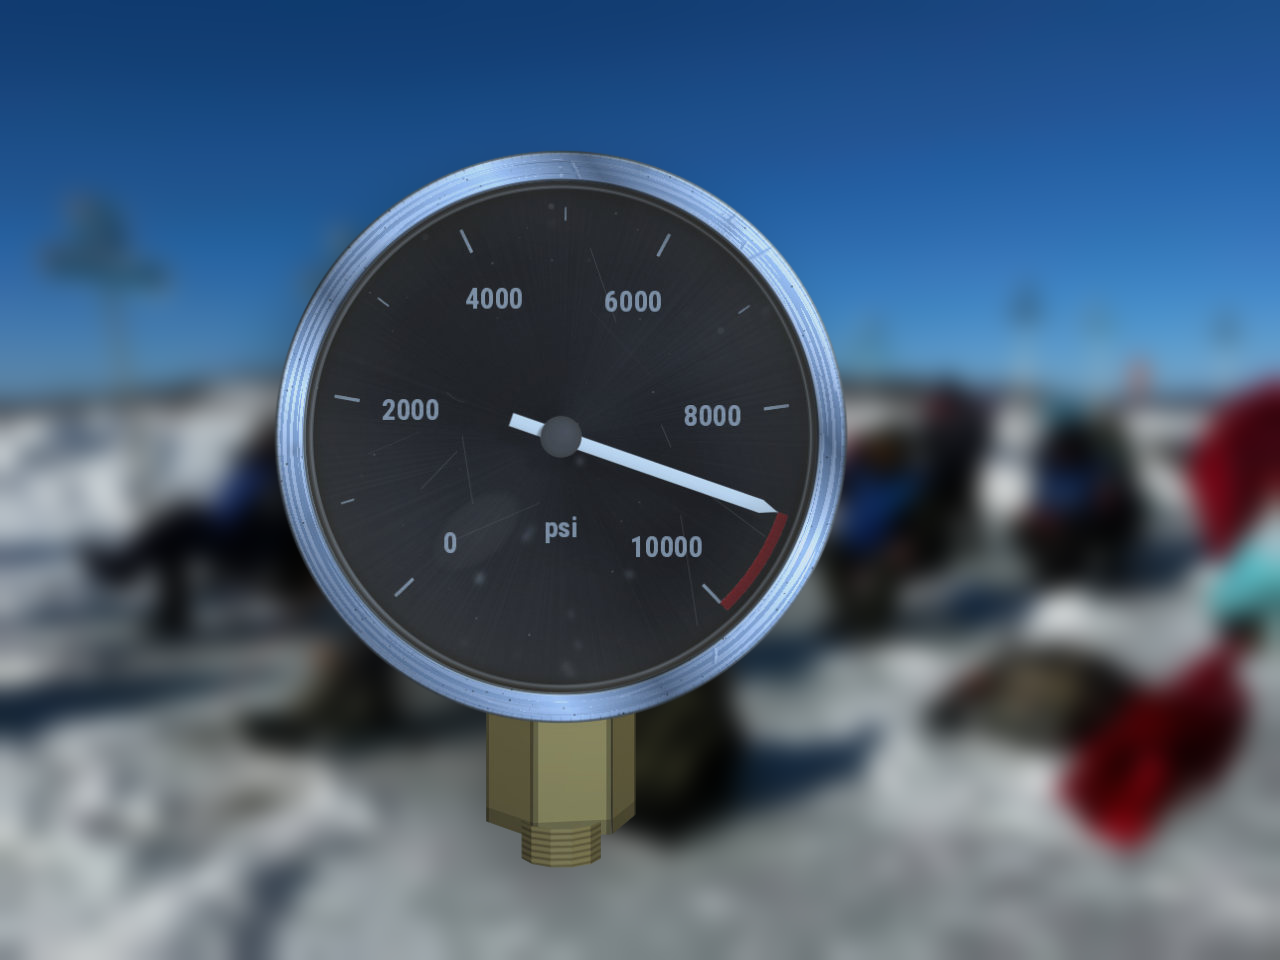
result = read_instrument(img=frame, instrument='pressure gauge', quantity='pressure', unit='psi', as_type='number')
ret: 9000 psi
